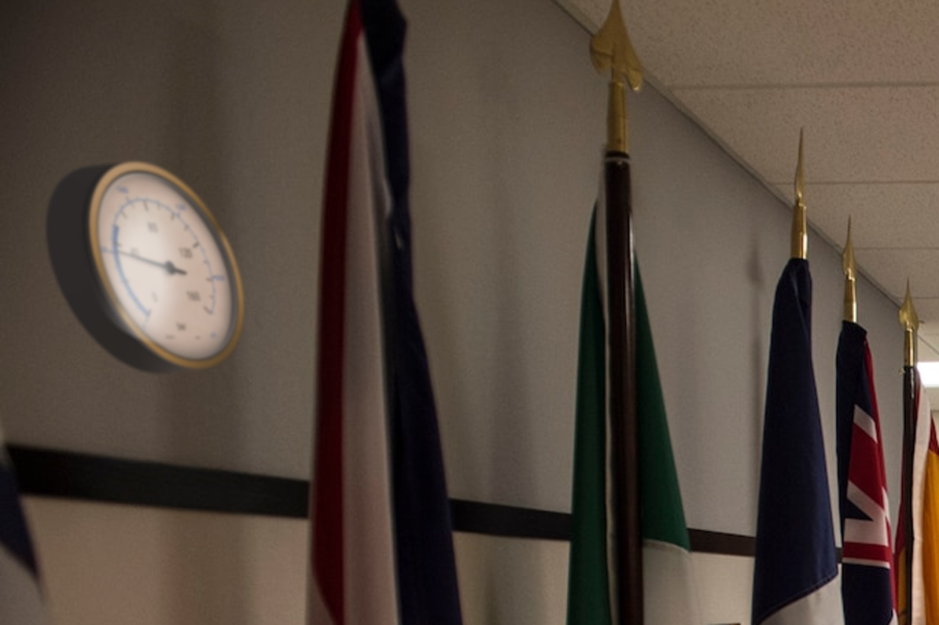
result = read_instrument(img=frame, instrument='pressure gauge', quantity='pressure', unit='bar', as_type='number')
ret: 35 bar
